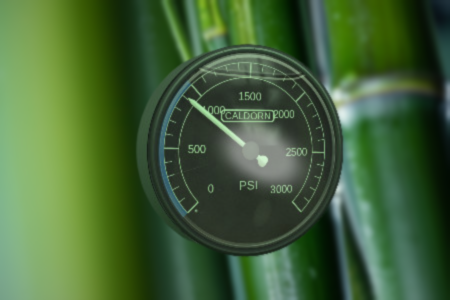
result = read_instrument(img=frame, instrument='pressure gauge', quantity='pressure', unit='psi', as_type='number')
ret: 900 psi
